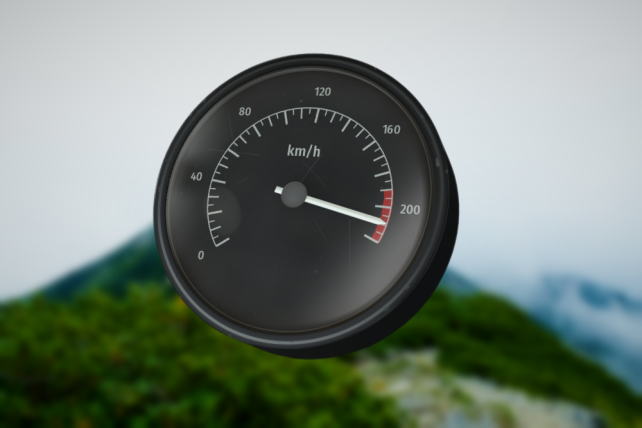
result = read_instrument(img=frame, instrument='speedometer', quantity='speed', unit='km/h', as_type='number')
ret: 210 km/h
